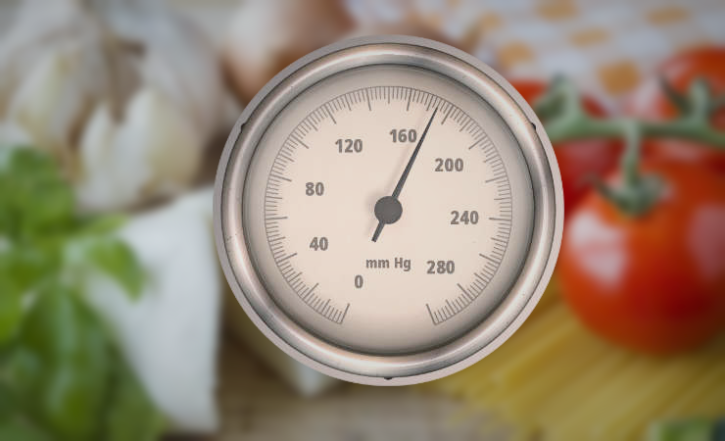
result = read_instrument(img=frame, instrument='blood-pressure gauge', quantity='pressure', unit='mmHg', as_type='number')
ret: 174 mmHg
